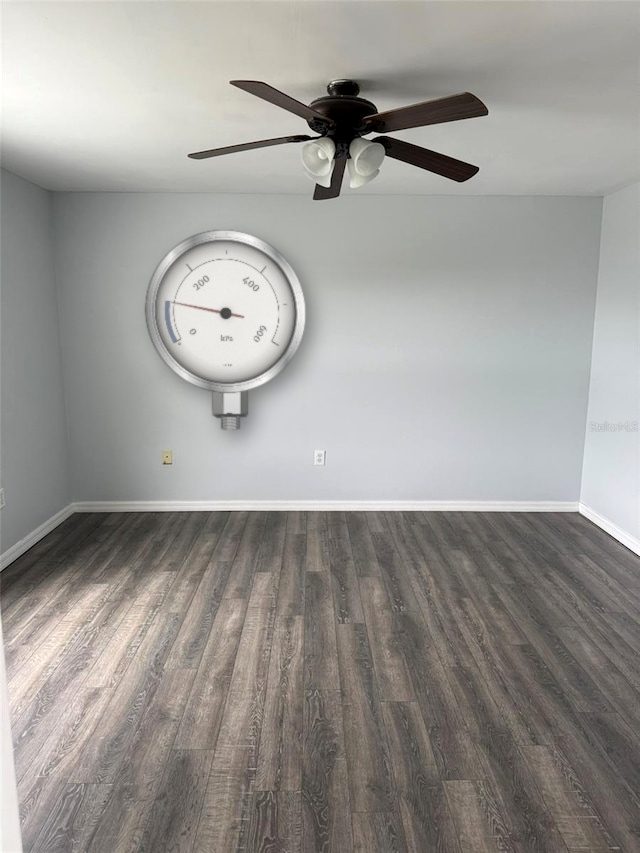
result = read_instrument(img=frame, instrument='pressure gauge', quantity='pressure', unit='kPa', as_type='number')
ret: 100 kPa
